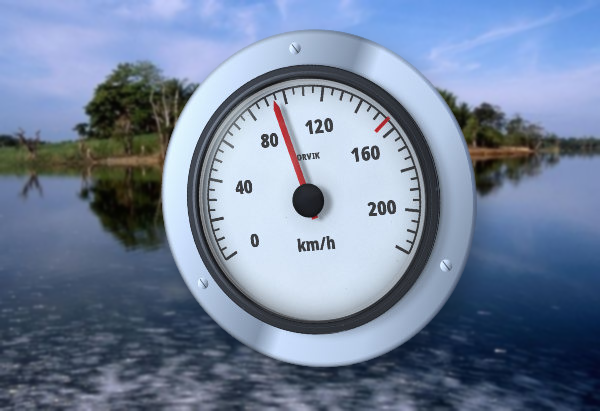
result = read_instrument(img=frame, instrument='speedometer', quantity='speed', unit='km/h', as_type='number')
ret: 95 km/h
